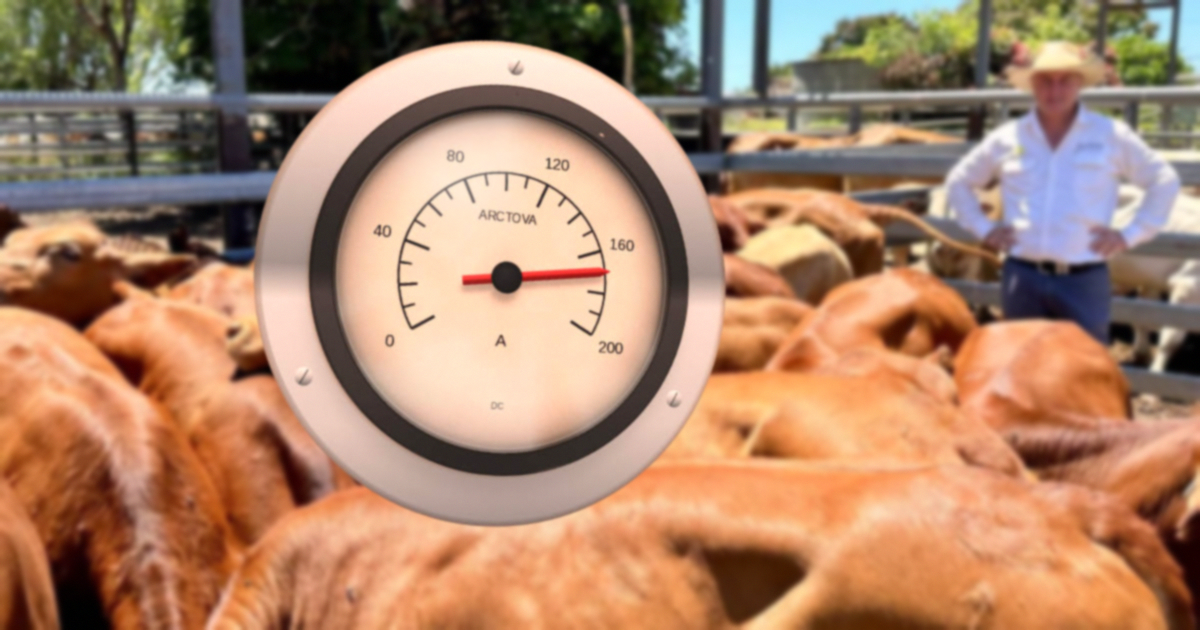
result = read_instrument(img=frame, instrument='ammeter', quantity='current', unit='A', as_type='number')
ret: 170 A
